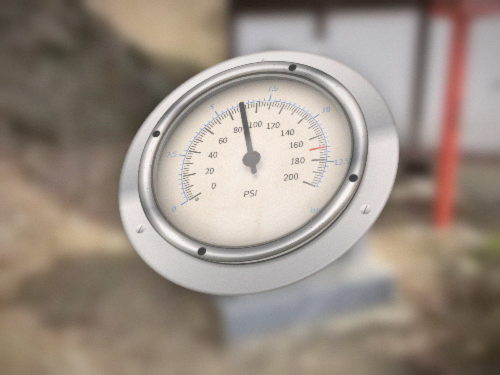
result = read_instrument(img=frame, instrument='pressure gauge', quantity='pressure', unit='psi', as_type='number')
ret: 90 psi
